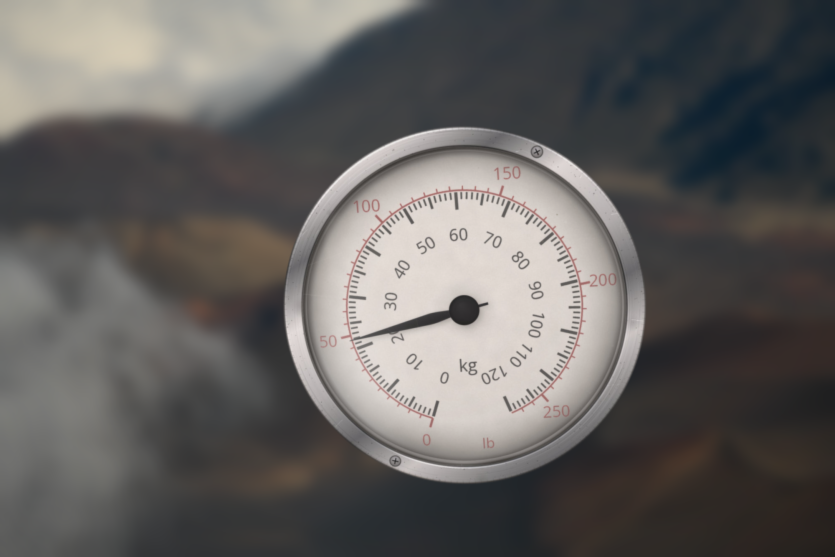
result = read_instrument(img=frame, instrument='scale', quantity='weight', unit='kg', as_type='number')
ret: 22 kg
